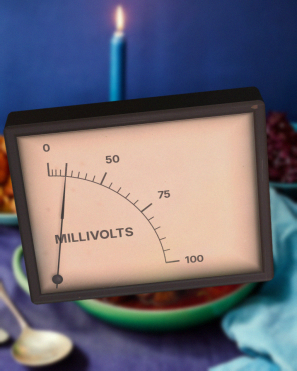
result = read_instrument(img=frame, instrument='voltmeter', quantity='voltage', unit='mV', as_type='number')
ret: 25 mV
